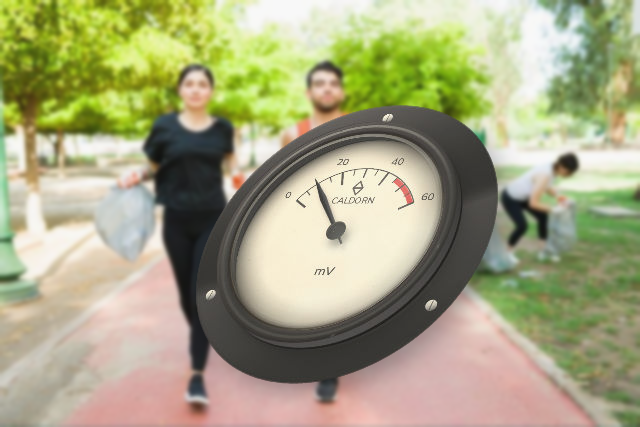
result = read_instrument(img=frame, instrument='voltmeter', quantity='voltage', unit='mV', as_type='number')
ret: 10 mV
